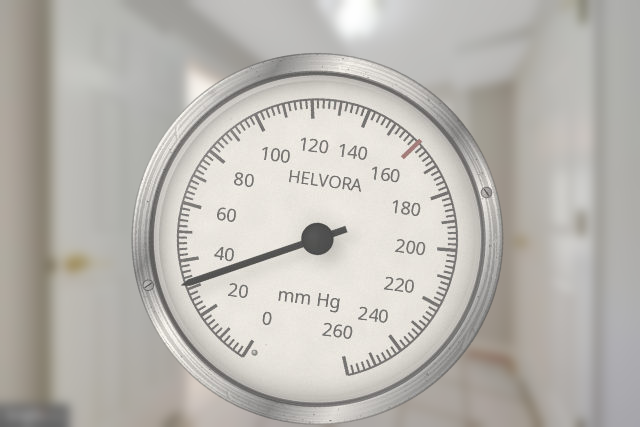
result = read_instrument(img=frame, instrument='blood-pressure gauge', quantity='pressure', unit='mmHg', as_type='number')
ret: 32 mmHg
